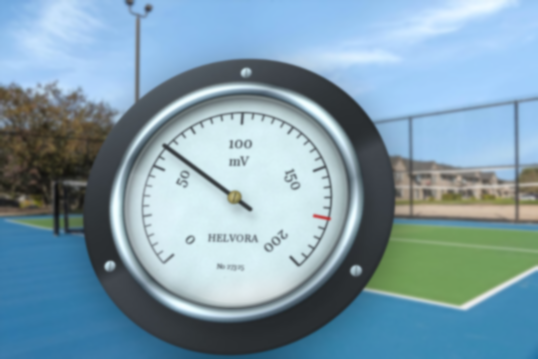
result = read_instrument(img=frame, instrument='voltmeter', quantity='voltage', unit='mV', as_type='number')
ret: 60 mV
